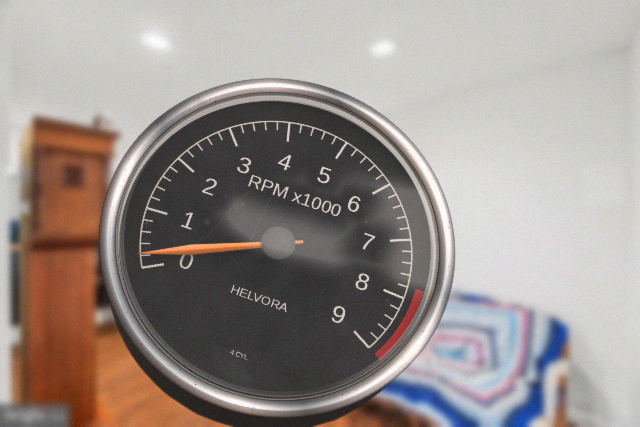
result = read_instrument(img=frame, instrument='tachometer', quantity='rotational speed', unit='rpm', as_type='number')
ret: 200 rpm
